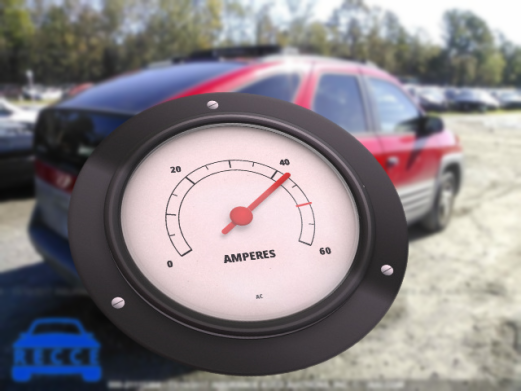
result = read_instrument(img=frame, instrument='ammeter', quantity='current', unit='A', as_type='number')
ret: 42.5 A
